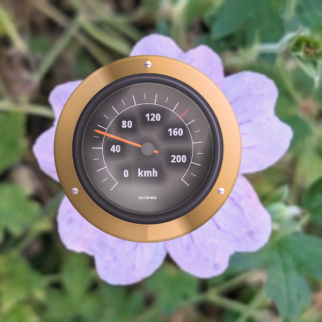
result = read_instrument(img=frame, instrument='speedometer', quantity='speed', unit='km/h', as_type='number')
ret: 55 km/h
